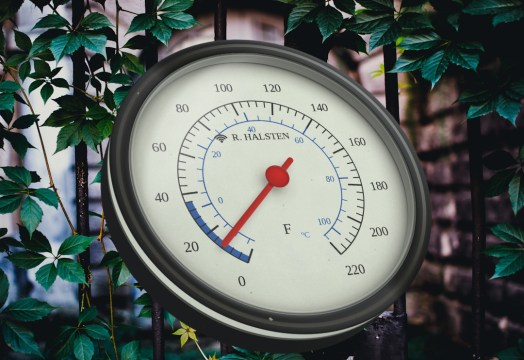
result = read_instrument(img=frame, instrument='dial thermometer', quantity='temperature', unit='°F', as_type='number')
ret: 12 °F
